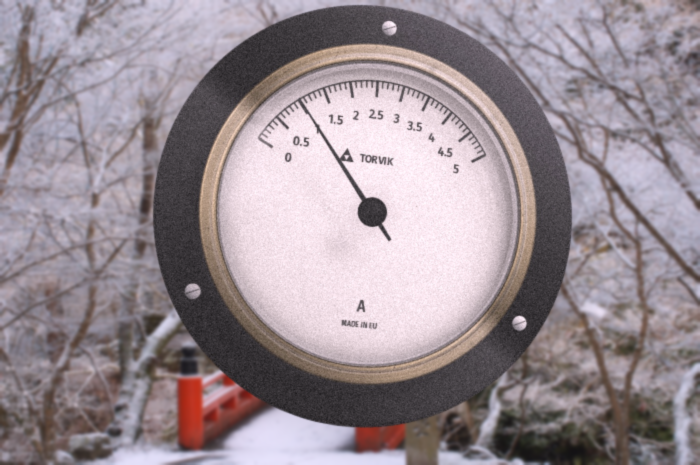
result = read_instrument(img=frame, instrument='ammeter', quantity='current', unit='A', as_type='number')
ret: 1 A
